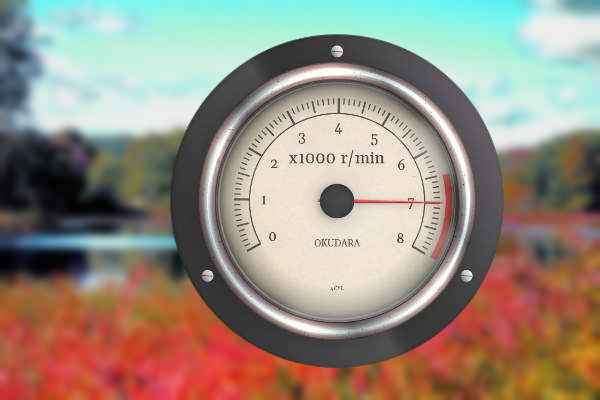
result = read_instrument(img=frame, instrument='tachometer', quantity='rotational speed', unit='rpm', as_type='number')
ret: 7000 rpm
